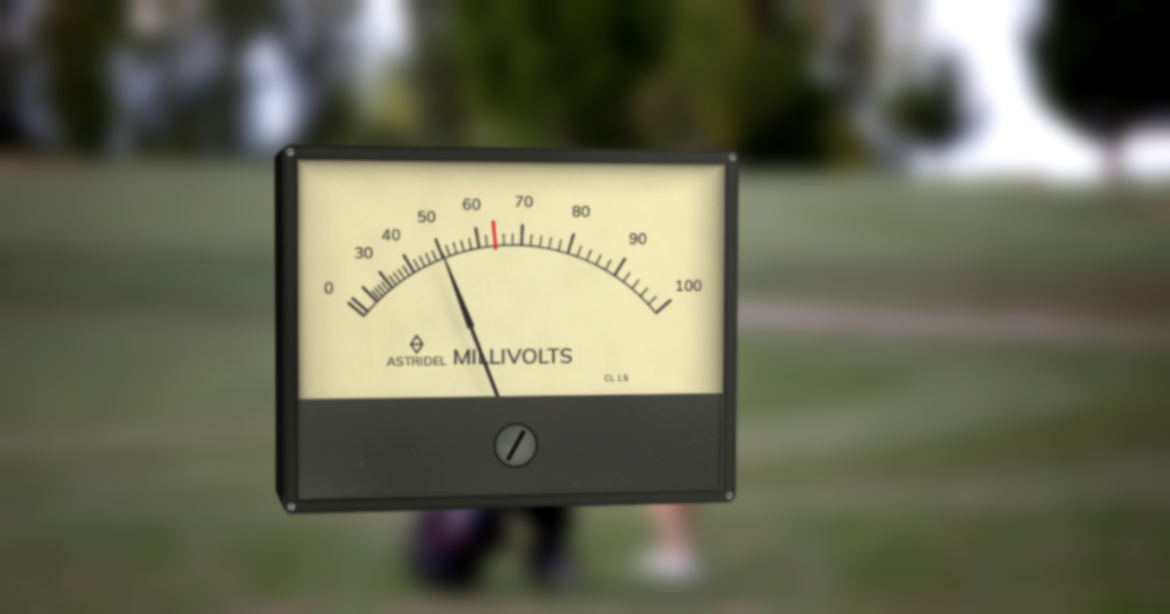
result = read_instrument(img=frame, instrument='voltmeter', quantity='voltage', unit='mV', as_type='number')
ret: 50 mV
